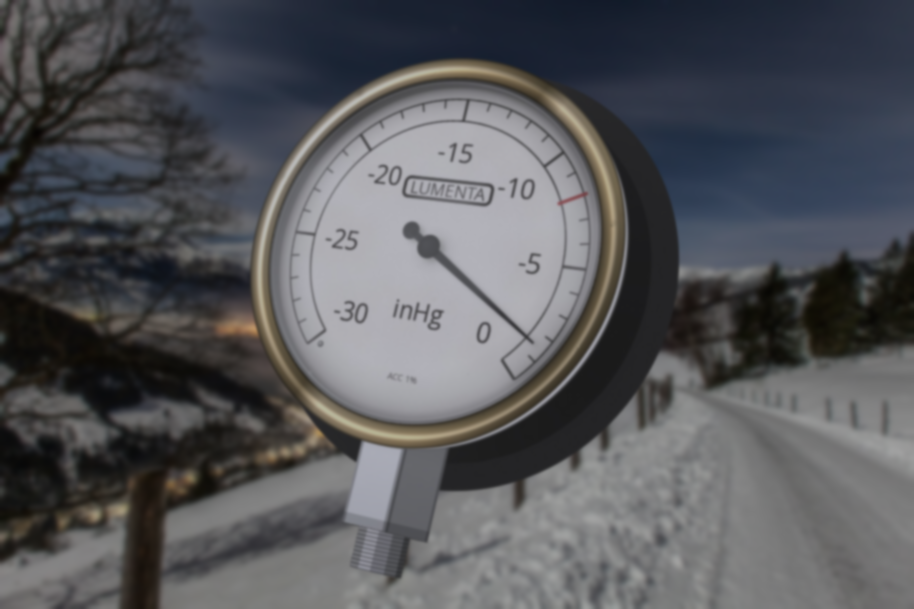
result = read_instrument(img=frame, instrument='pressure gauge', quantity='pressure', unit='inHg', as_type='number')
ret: -1.5 inHg
